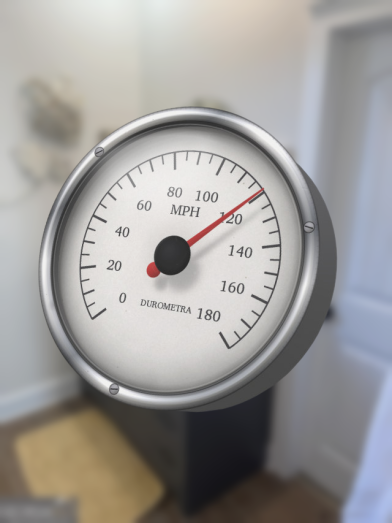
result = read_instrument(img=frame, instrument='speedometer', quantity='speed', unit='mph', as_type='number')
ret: 120 mph
